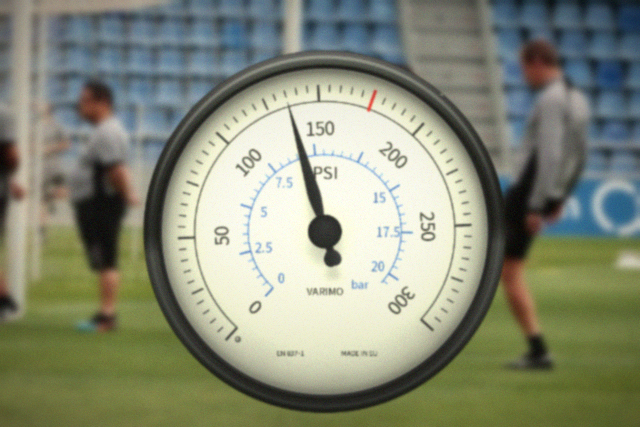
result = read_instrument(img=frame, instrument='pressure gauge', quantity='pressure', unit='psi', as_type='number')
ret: 135 psi
